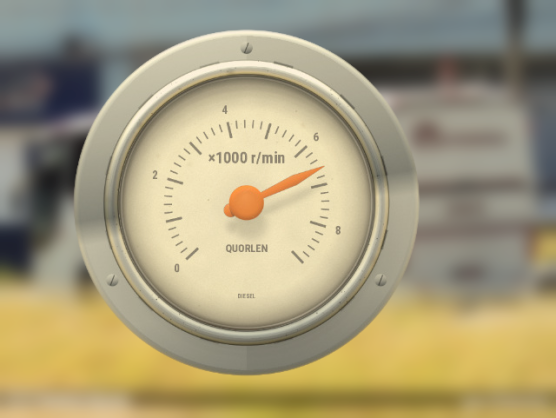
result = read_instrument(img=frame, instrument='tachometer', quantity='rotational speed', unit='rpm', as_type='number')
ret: 6600 rpm
